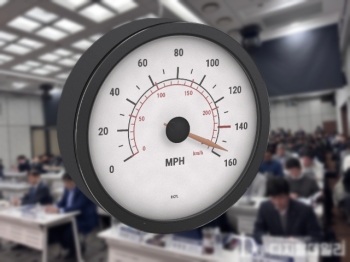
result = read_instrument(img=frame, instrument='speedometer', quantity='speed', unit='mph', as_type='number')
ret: 155 mph
